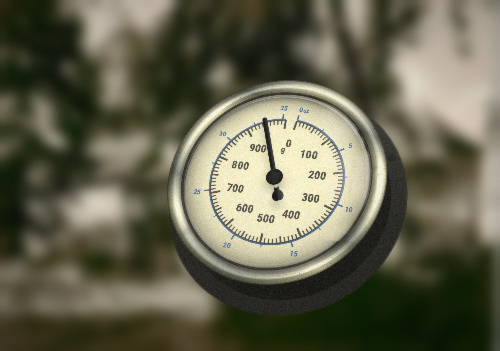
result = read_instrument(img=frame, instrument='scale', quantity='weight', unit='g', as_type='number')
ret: 950 g
